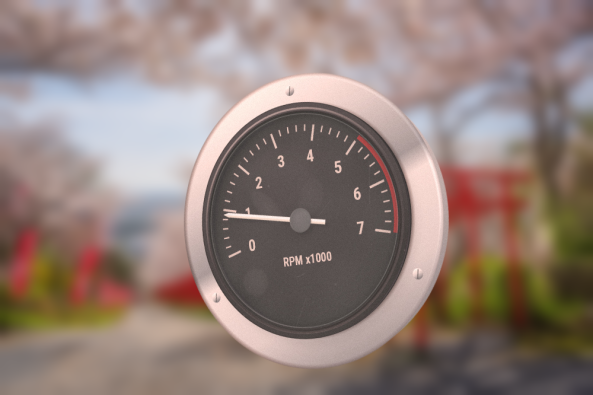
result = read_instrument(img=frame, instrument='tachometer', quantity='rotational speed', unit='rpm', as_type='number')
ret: 900 rpm
